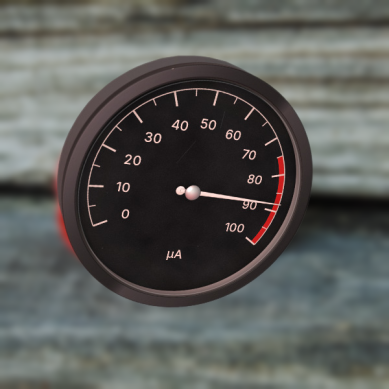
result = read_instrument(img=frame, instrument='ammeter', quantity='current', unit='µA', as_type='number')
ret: 87.5 µA
